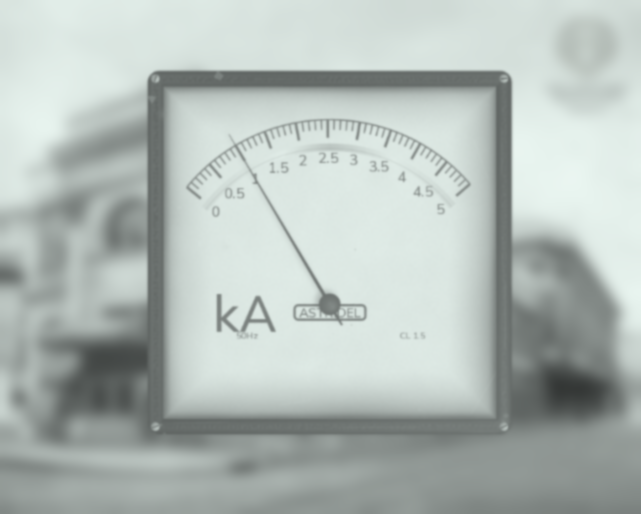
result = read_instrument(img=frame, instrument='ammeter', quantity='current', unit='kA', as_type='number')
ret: 1 kA
